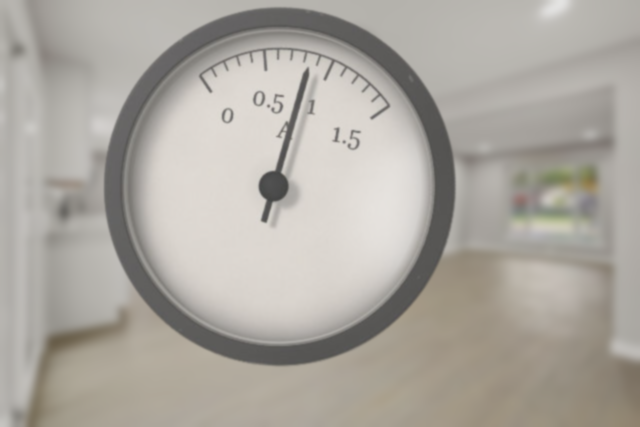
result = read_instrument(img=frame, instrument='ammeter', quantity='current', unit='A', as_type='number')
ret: 0.85 A
